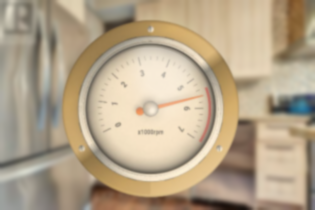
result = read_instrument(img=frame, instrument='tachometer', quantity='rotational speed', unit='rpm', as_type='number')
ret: 5600 rpm
